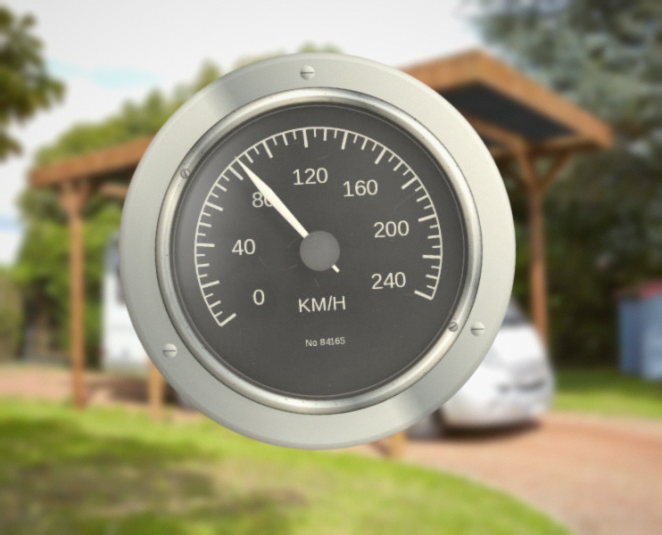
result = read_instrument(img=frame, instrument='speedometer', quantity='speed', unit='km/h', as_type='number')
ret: 85 km/h
